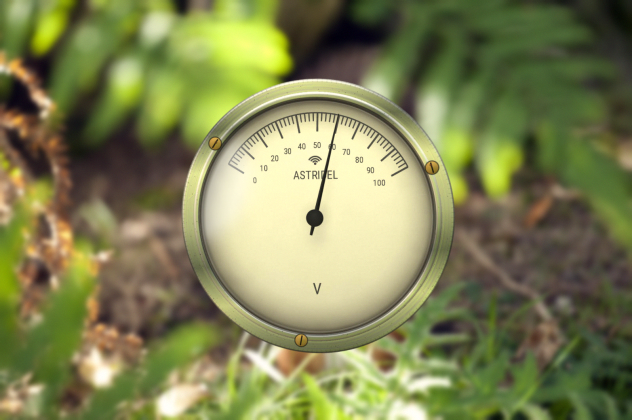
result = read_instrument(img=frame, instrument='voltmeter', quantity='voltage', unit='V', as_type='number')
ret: 60 V
